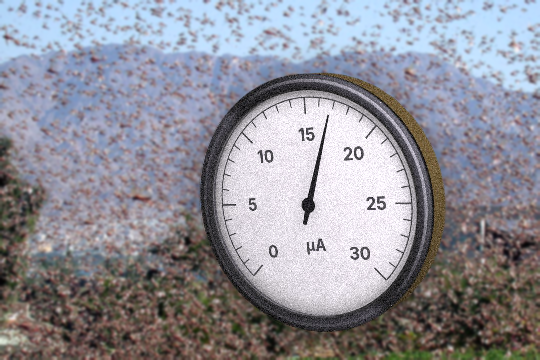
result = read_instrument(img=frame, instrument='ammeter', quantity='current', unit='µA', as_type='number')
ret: 17 µA
